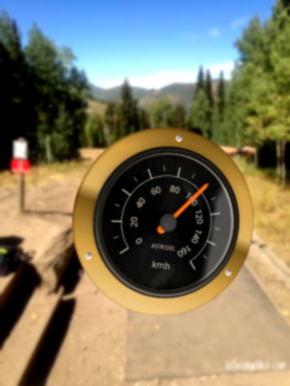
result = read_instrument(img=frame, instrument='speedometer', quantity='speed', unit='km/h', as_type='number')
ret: 100 km/h
